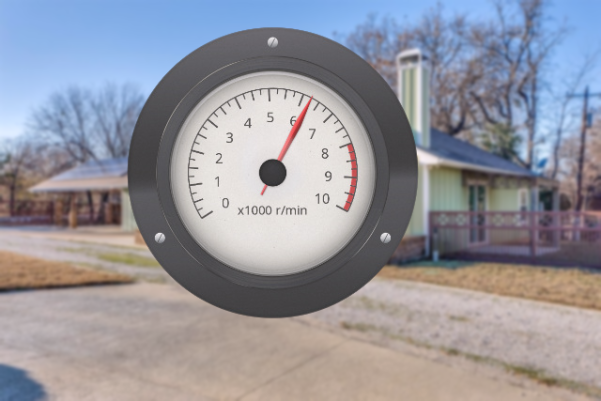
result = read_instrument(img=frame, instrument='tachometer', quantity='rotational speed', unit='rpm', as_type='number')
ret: 6250 rpm
